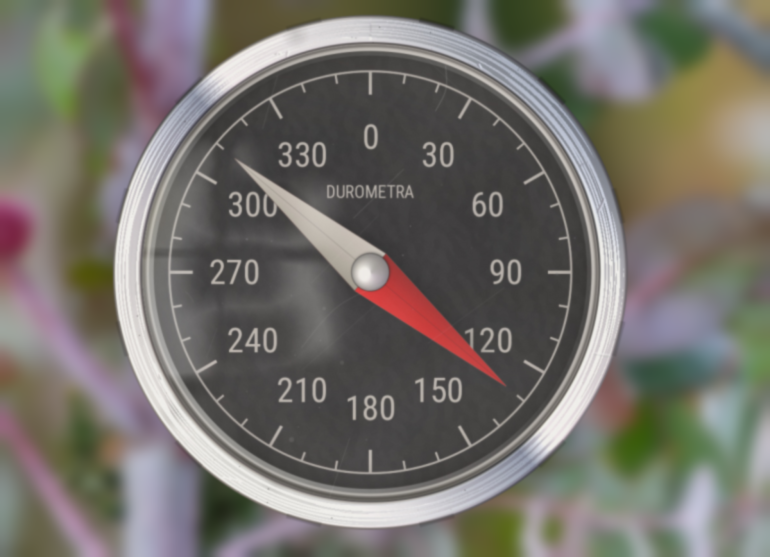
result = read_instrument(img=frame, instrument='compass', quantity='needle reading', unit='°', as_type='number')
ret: 130 °
